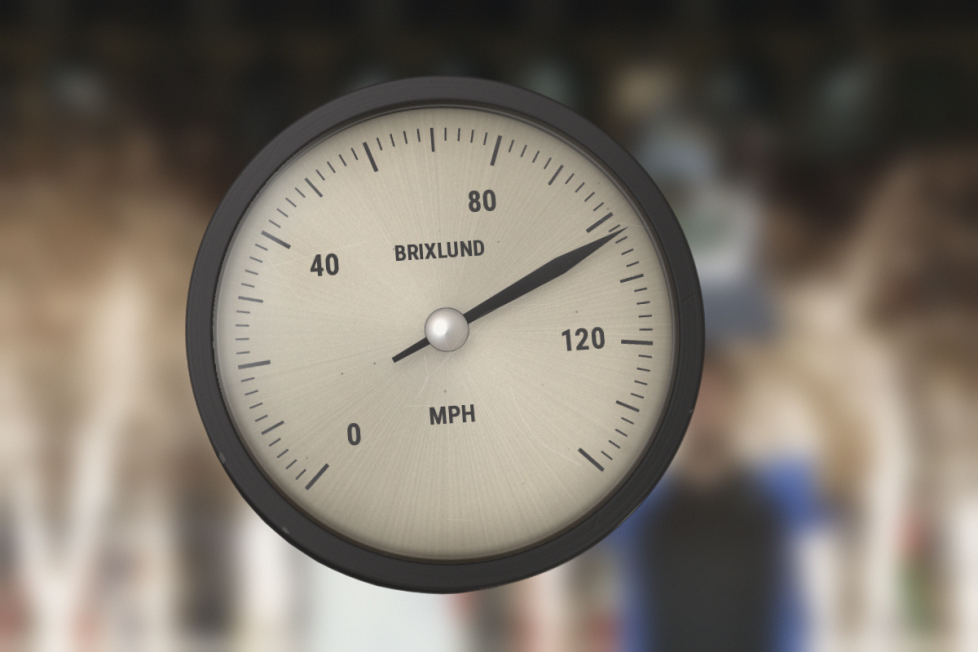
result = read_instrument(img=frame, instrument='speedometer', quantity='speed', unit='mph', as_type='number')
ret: 103 mph
